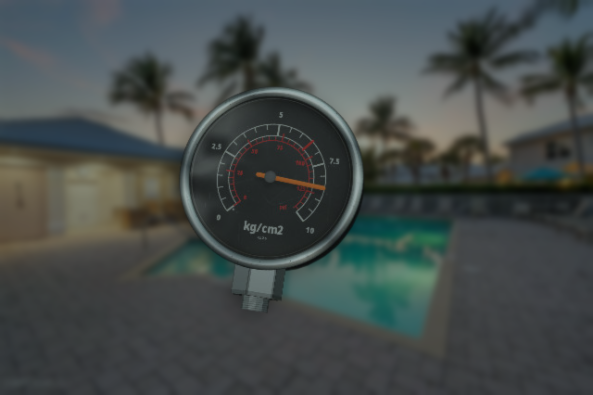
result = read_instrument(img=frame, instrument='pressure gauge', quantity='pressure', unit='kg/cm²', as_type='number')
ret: 8.5 kg/cm²
